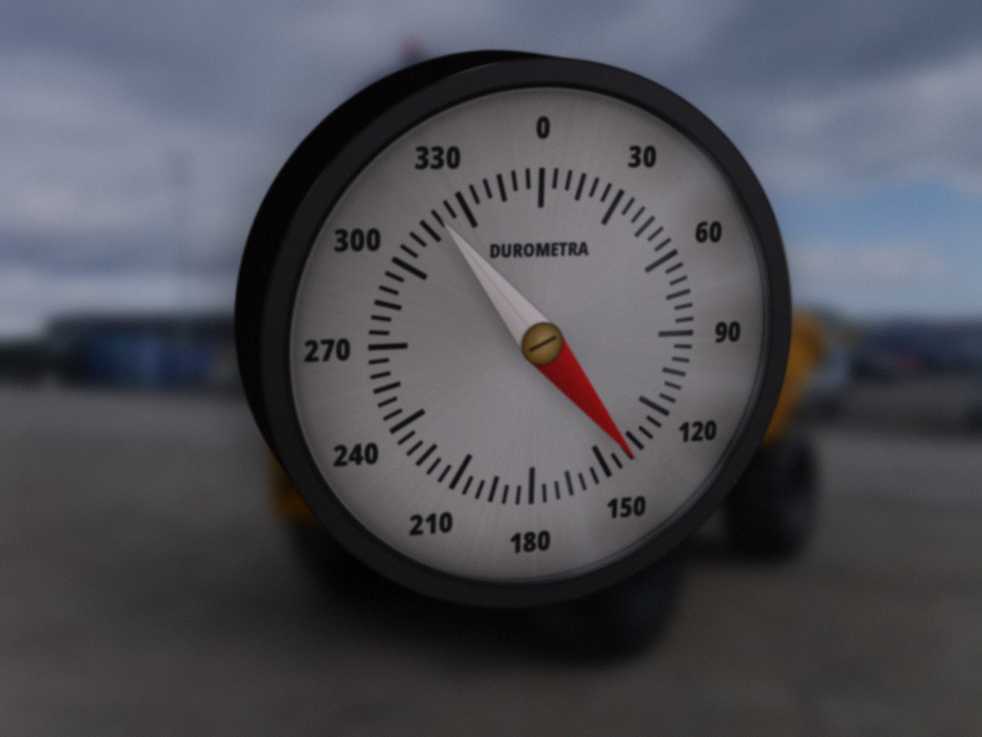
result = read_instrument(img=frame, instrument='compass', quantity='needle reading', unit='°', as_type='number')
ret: 140 °
